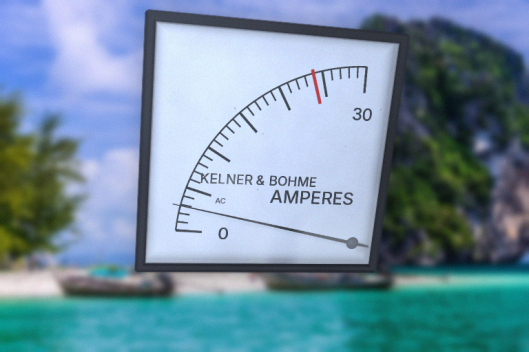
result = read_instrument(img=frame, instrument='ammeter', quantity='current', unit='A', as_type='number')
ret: 3 A
